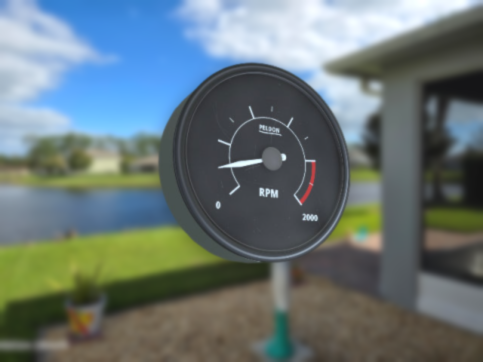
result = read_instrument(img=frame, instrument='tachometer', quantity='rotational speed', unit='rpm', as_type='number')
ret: 200 rpm
